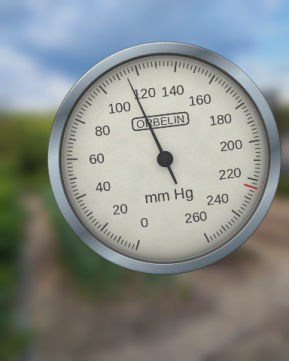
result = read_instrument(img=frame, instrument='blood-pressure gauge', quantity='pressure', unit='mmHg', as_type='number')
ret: 114 mmHg
